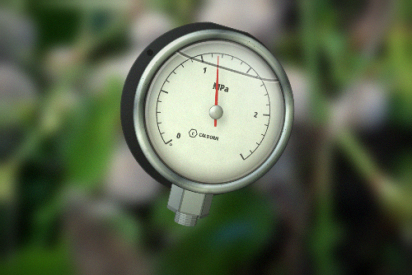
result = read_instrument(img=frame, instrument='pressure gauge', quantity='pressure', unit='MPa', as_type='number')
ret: 1.15 MPa
